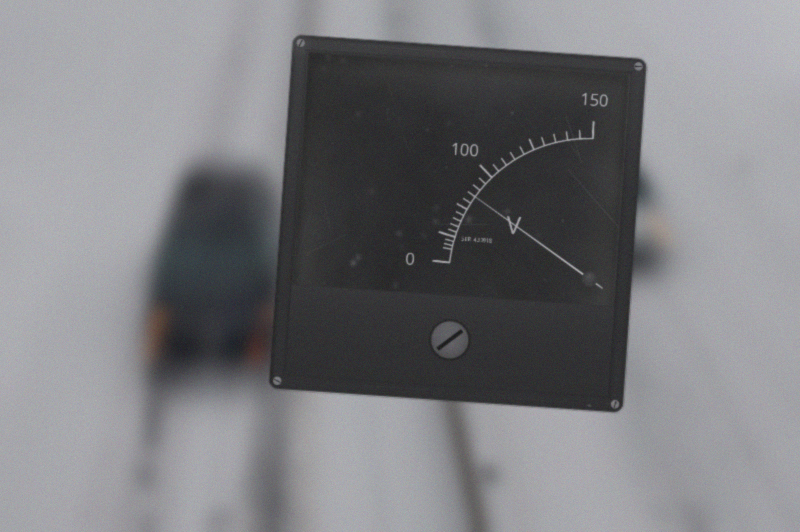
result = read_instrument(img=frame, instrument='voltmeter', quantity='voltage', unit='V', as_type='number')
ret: 85 V
